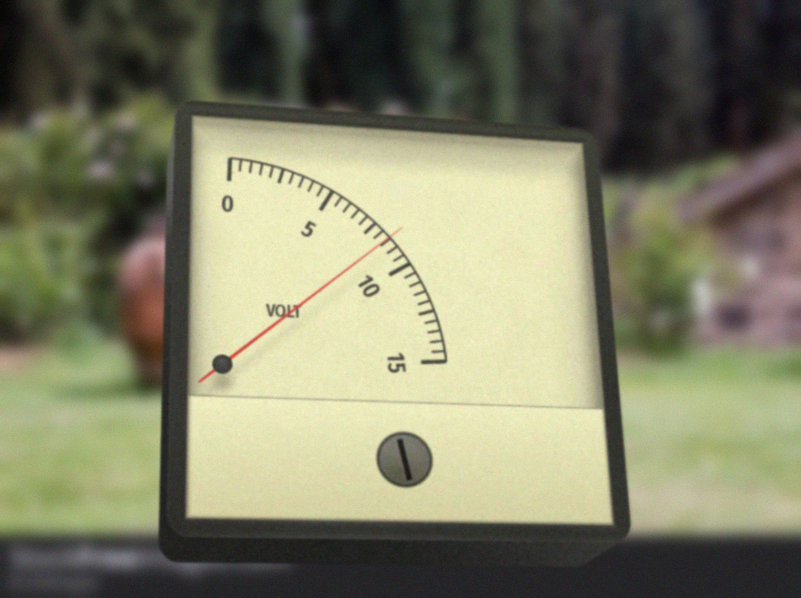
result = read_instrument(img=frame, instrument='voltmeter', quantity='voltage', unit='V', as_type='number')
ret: 8.5 V
